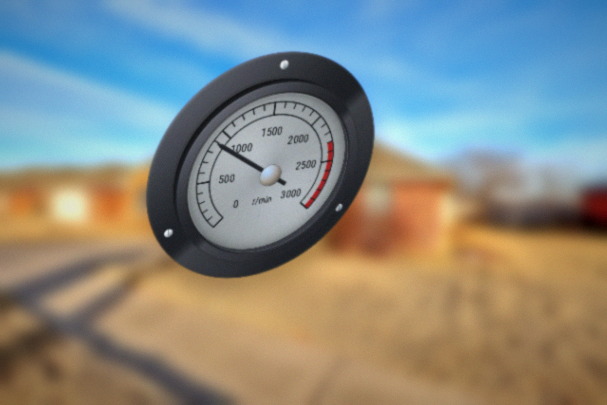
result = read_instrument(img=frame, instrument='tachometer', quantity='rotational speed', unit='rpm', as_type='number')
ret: 900 rpm
